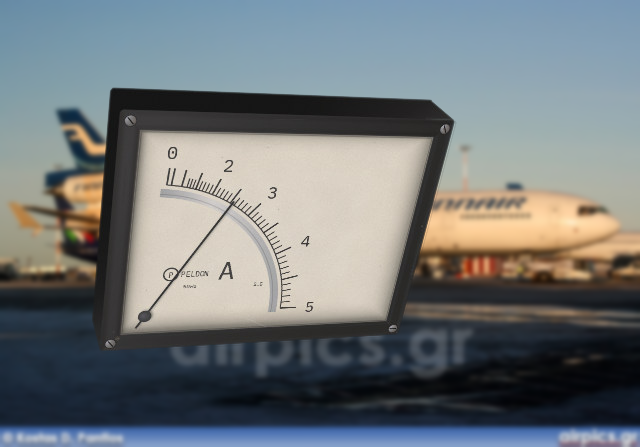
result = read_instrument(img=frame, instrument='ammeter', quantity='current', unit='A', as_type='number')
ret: 2.5 A
